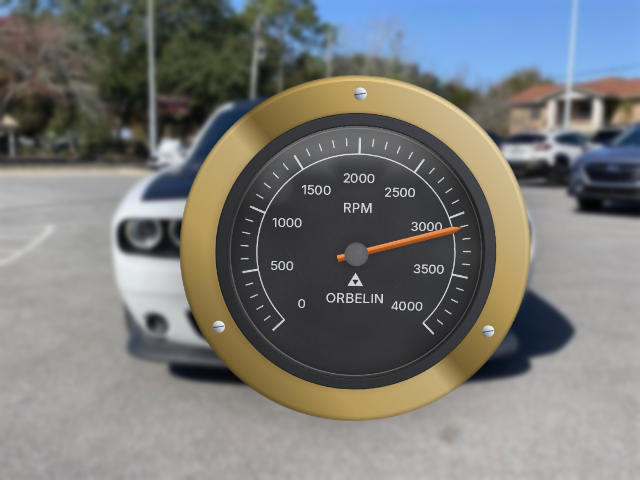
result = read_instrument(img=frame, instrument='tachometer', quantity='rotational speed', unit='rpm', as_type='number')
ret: 3100 rpm
